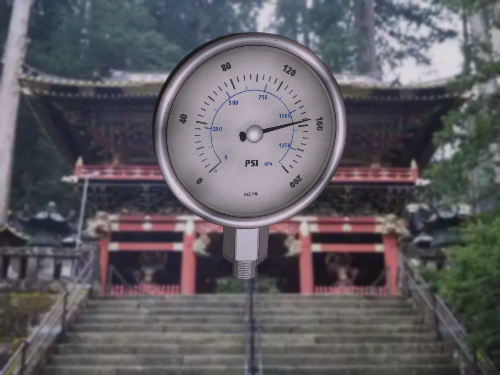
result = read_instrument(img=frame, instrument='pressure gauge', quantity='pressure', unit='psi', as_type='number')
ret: 155 psi
